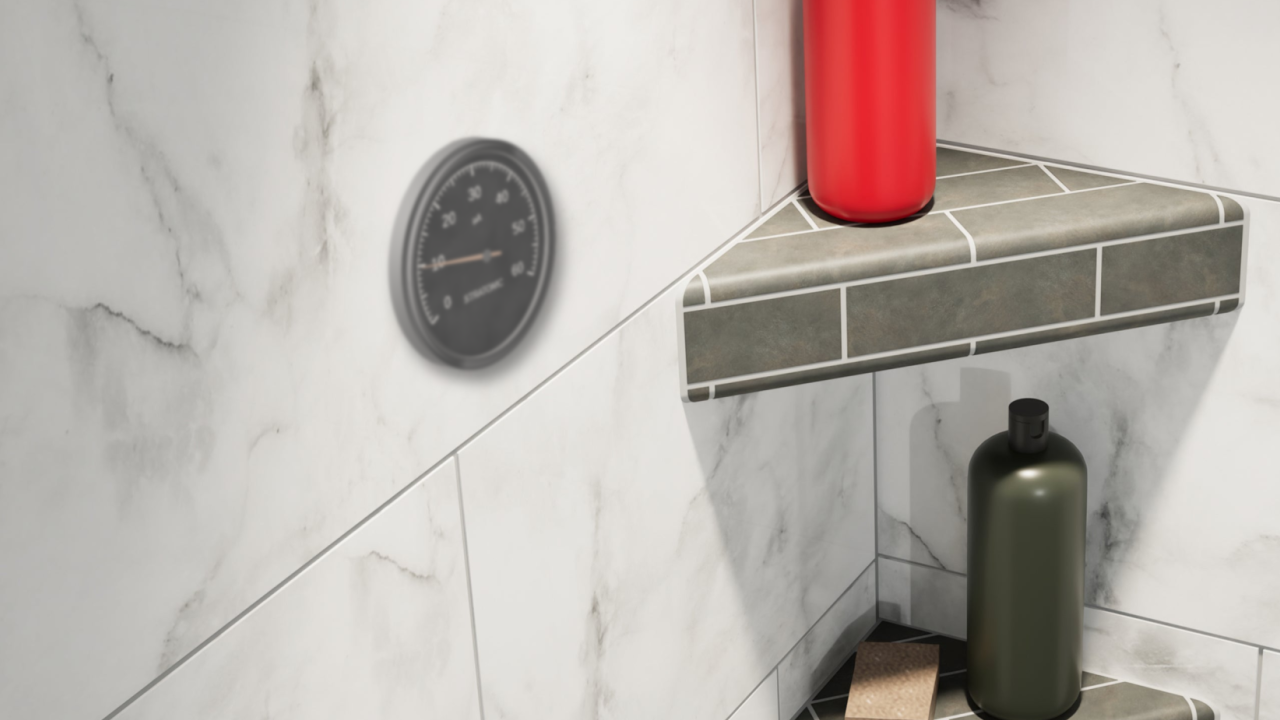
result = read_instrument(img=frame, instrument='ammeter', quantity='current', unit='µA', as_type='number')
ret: 10 µA
